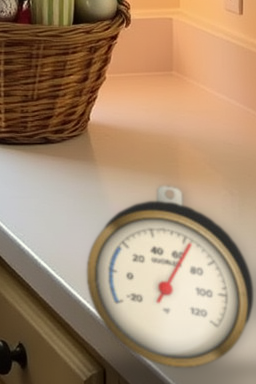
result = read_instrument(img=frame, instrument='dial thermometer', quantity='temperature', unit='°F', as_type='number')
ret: 64 °F
